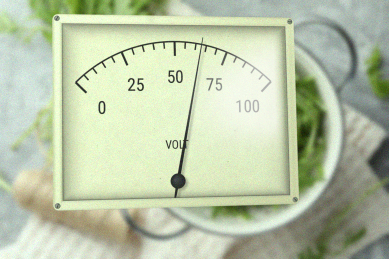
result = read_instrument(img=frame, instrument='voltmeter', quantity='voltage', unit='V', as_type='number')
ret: 62.5 V
